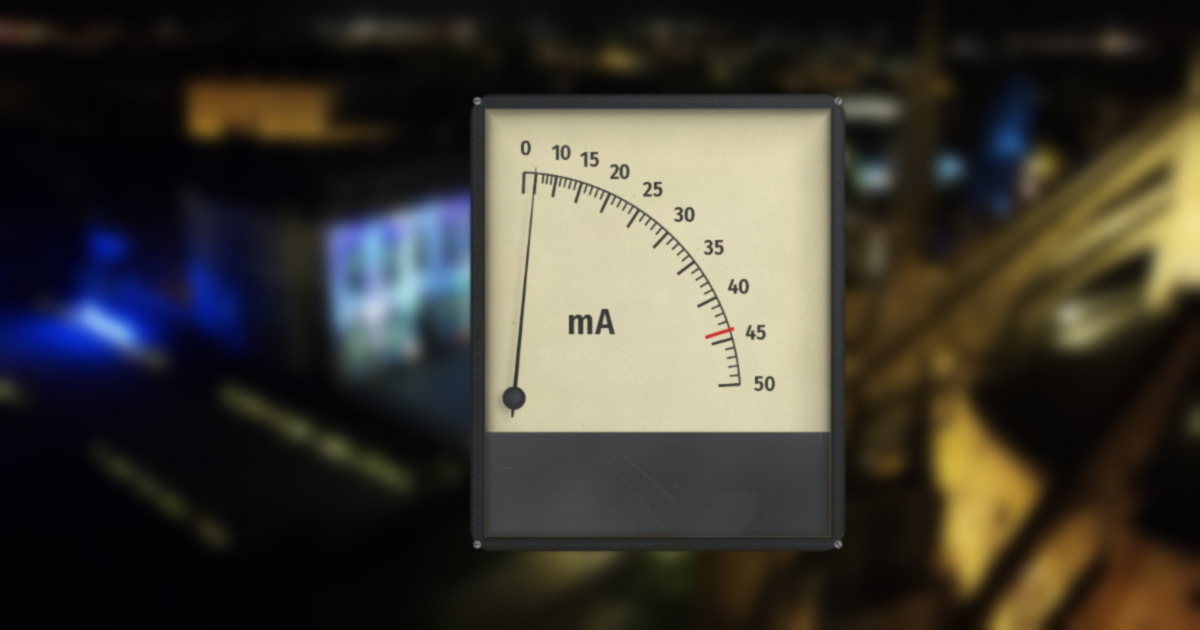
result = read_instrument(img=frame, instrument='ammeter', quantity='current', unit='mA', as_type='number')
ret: 5 mA
